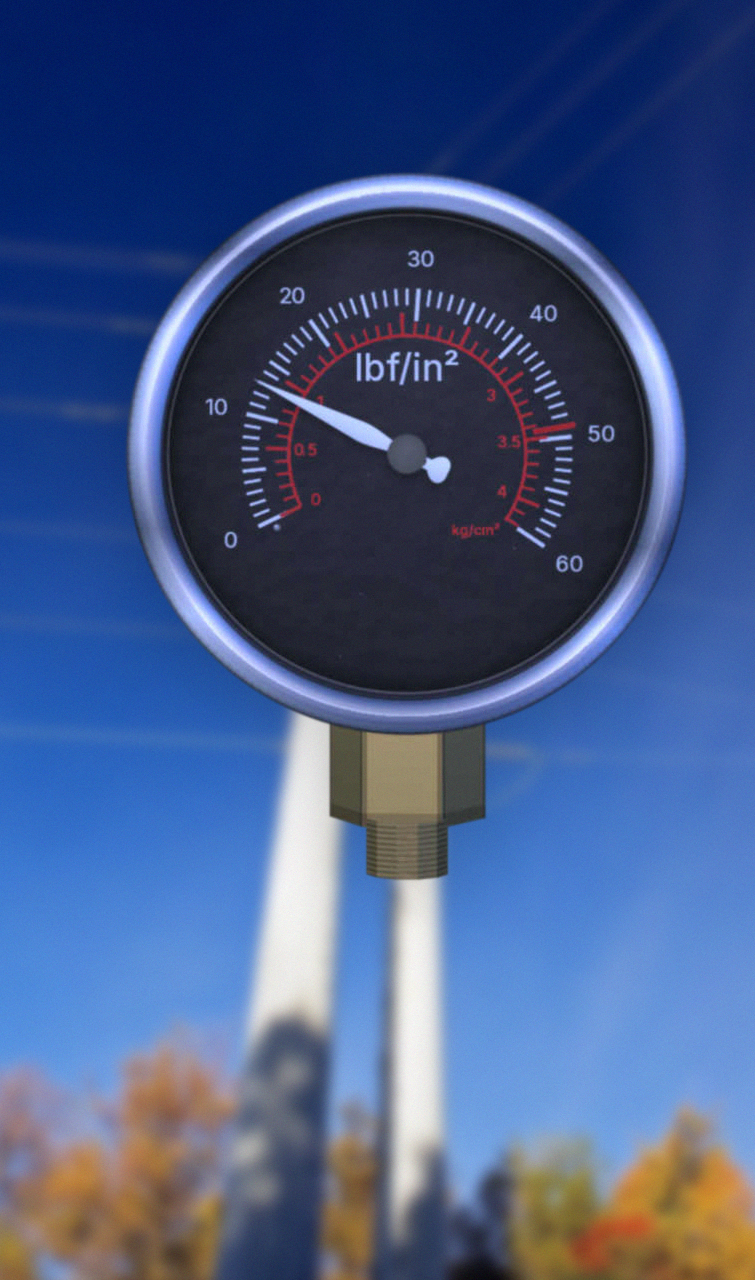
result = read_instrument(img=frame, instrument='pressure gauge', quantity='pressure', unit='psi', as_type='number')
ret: 13 psi
